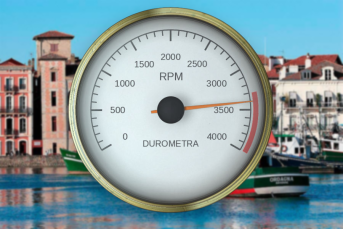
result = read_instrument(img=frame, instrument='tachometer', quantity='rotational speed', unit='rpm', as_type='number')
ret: 3400 rpm
